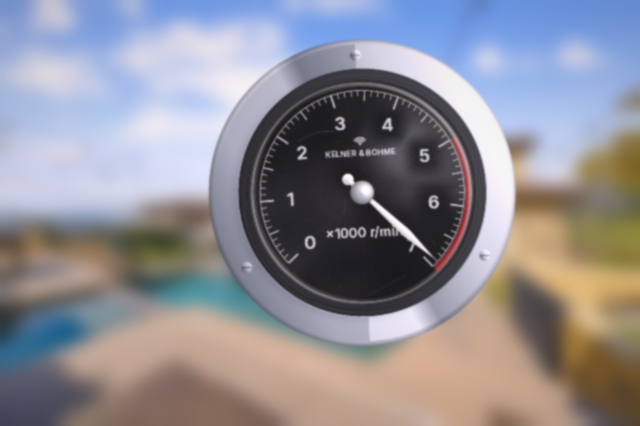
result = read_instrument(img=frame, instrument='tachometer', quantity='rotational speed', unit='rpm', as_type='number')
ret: 6900 rpm
